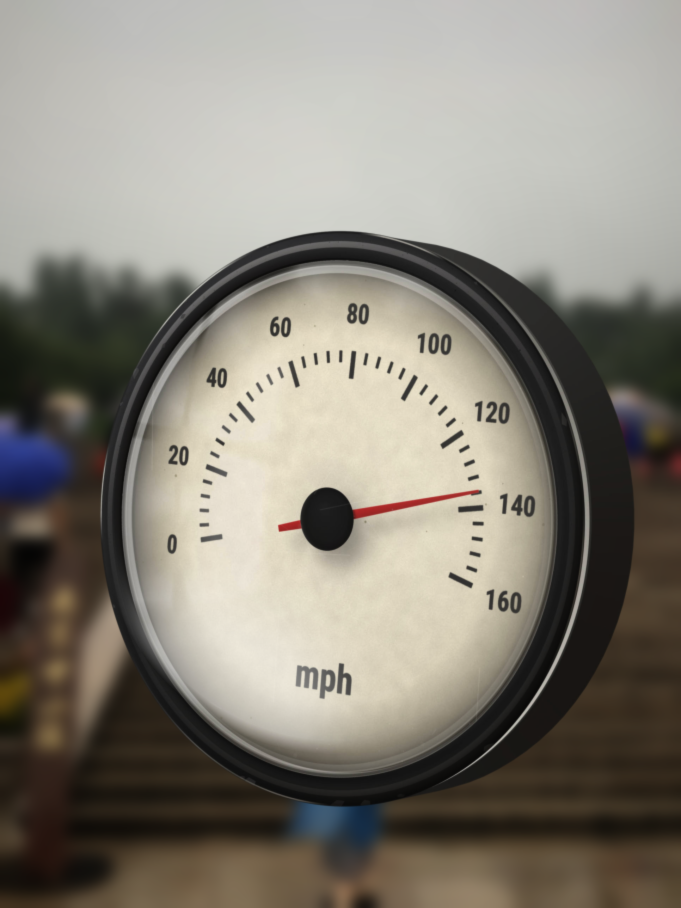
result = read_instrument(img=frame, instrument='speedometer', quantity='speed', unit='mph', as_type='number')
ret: 136 mph
